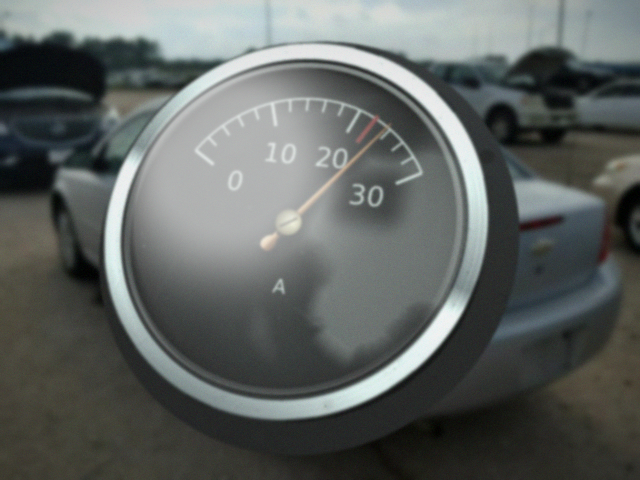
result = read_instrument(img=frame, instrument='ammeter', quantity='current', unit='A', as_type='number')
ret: 24 A
